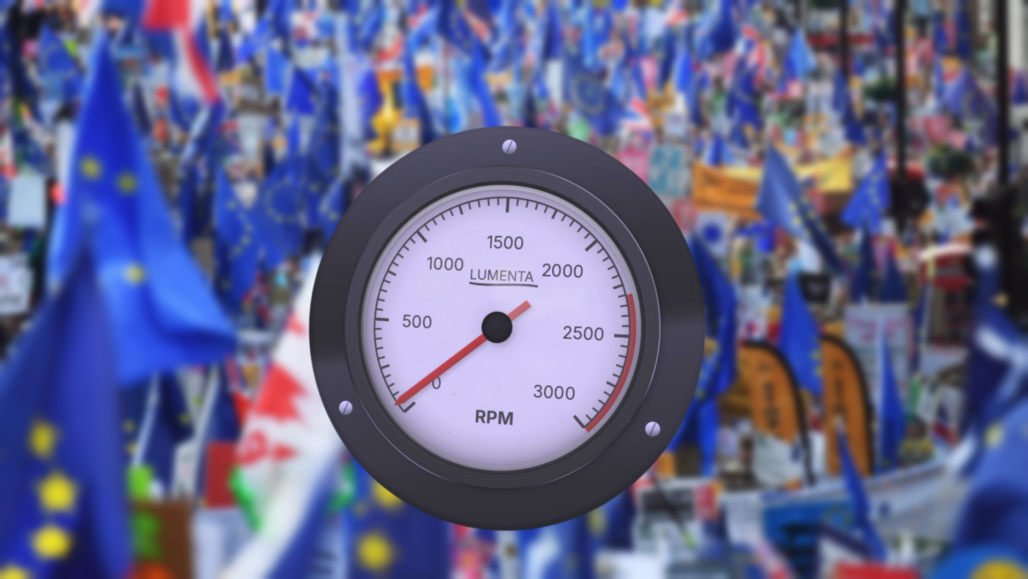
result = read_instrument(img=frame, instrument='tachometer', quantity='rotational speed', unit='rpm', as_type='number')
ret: 50 rpm
